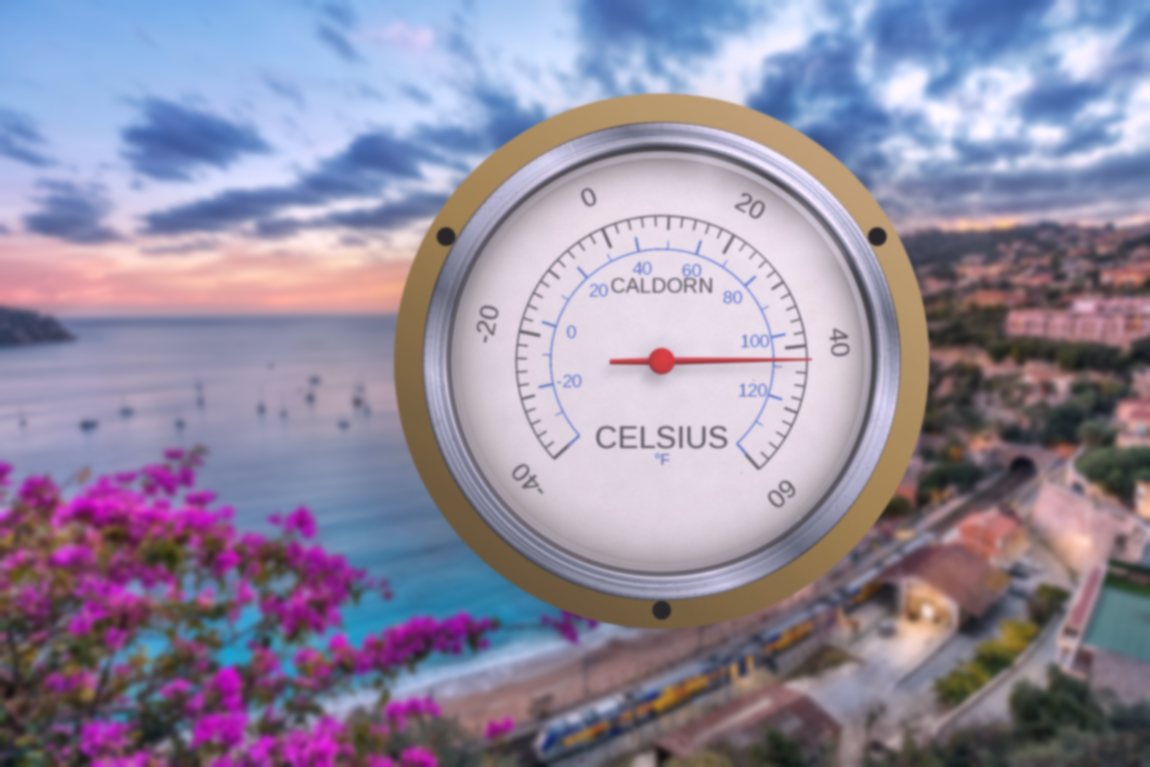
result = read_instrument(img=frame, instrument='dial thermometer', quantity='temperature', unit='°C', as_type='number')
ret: 42 °C
